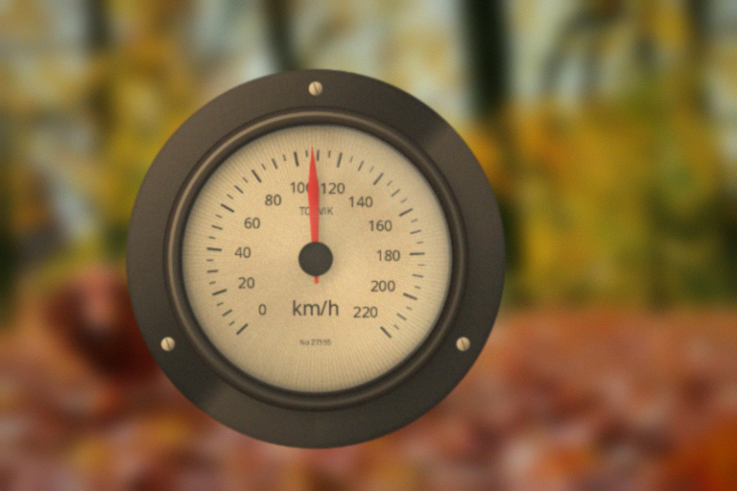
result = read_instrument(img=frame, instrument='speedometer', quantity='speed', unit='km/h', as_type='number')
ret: 107.5 km/h
